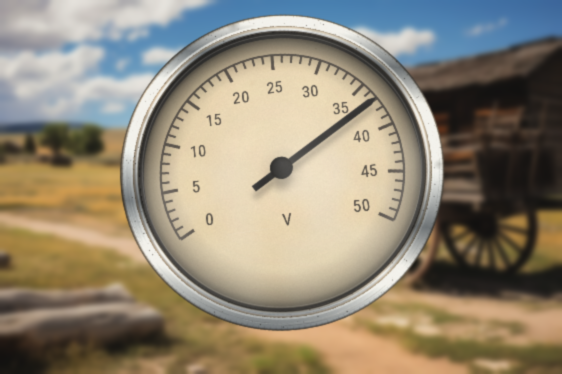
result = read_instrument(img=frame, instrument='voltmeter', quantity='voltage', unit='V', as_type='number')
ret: 37 V
